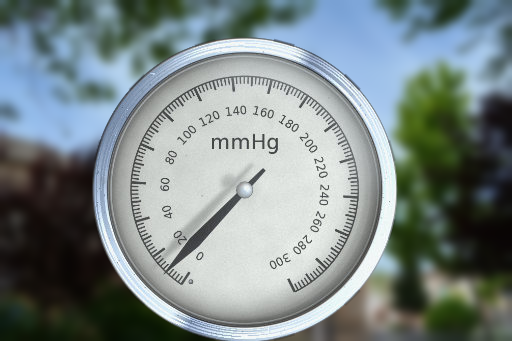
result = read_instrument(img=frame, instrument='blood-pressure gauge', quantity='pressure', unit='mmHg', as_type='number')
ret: 10 mmHg
